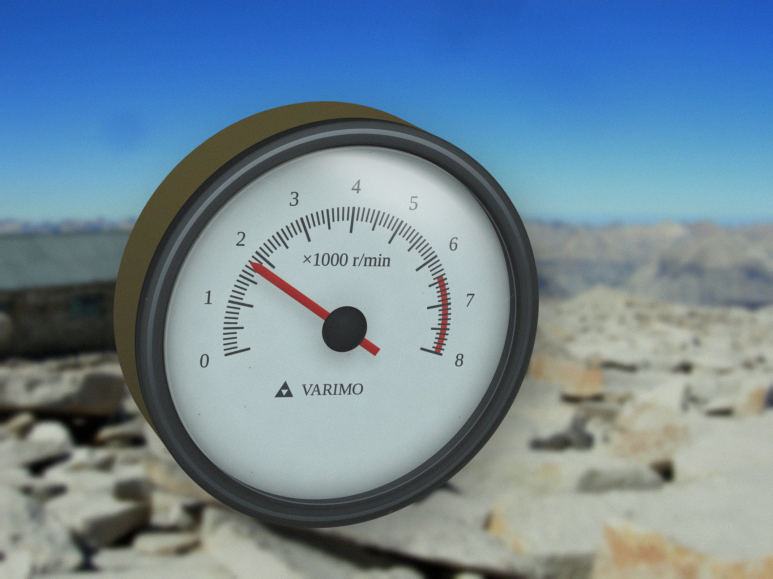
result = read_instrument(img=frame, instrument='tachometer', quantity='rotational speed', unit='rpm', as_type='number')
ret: 1800 rpm
